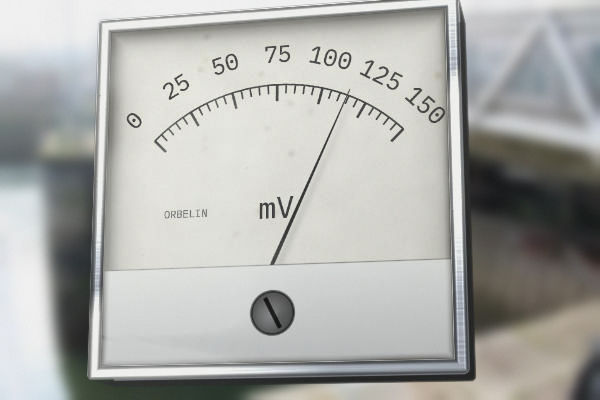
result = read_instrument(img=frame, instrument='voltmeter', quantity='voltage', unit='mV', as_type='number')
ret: 115 mV
